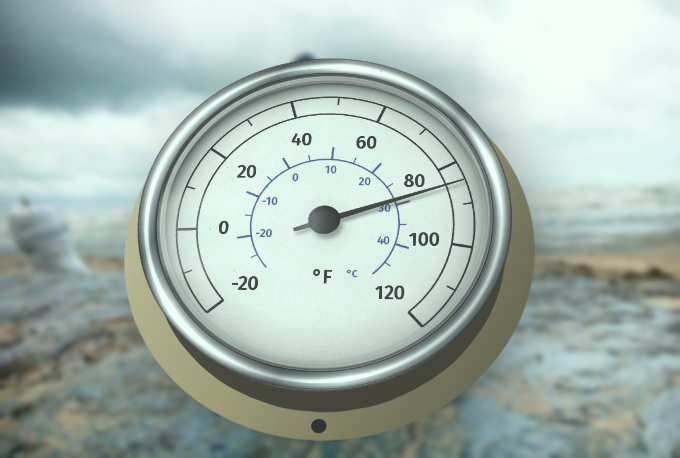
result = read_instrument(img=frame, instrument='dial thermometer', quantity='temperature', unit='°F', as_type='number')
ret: 85 °F
